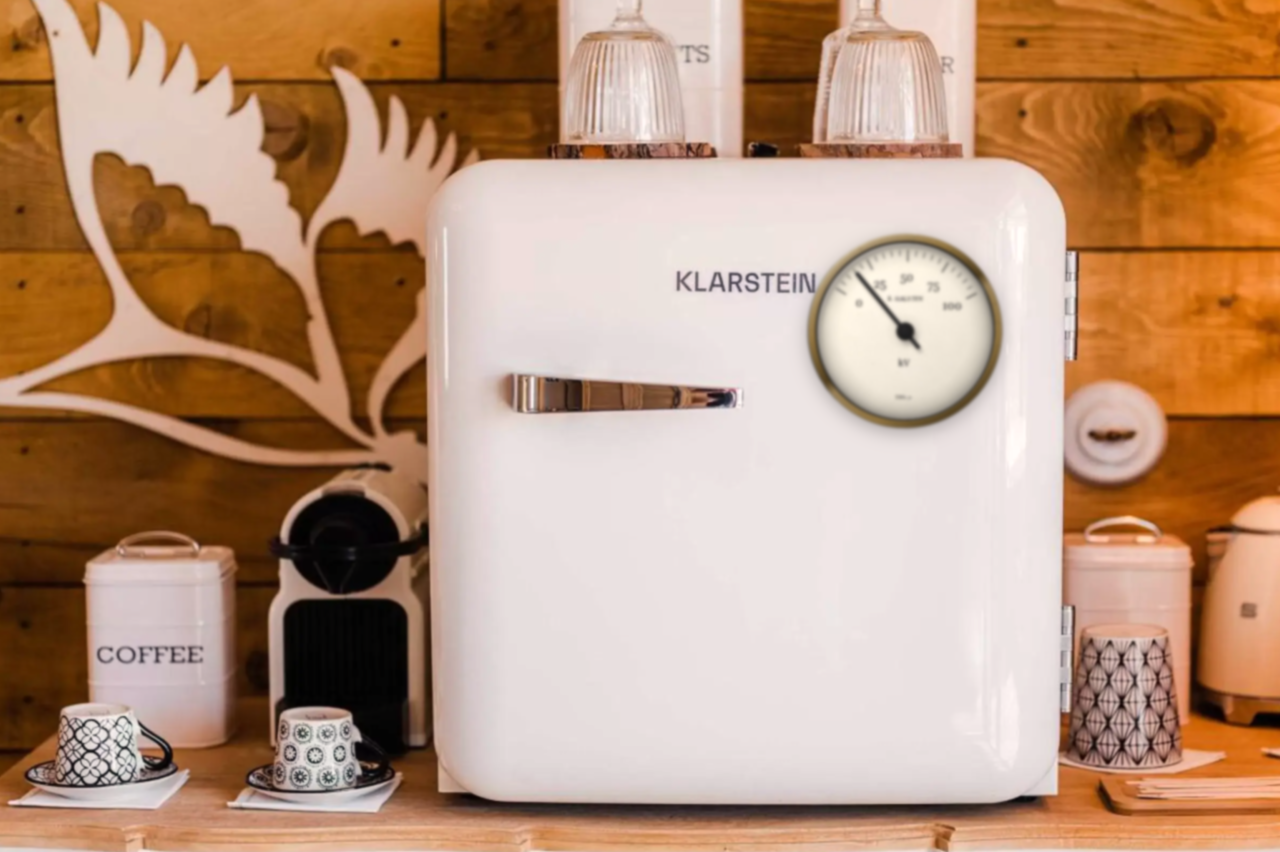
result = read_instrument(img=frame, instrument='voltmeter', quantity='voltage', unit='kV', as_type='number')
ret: 15 kV
